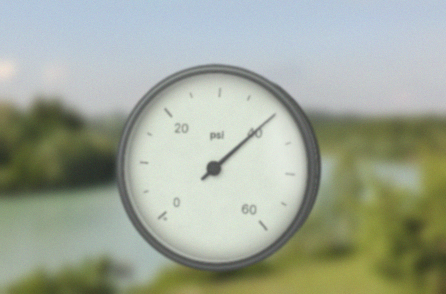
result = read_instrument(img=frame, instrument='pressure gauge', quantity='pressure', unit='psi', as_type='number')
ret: 40 psi
